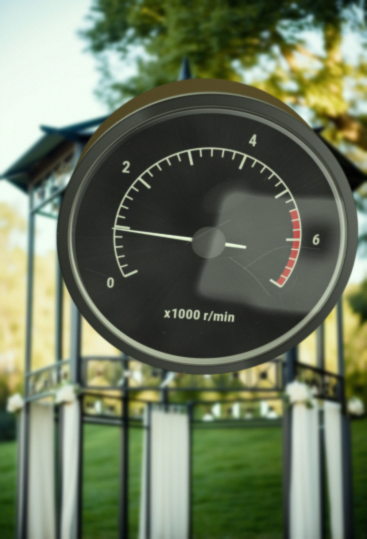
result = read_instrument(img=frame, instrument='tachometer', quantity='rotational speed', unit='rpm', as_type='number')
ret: 1000 rpm
